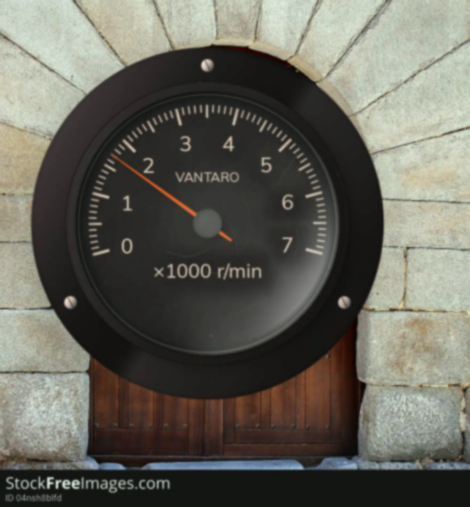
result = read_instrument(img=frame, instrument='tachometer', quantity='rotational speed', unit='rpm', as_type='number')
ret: 1700 rpm
